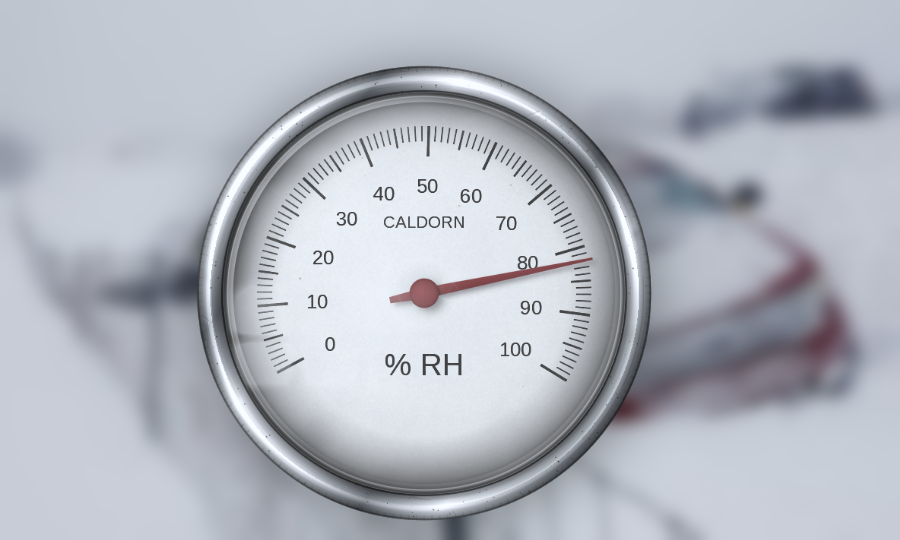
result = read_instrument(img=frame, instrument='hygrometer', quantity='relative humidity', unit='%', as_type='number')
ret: 82 %
